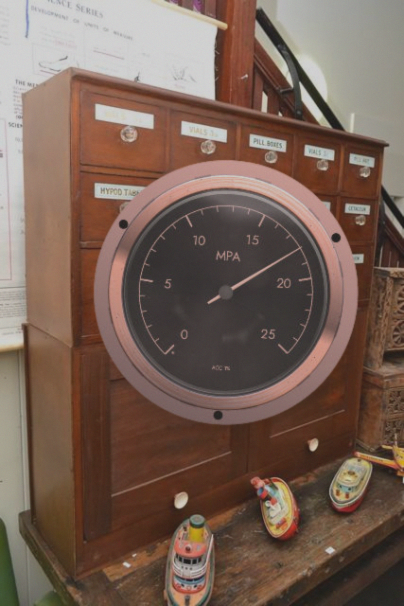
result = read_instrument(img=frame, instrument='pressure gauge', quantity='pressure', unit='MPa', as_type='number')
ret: 18 MPa
